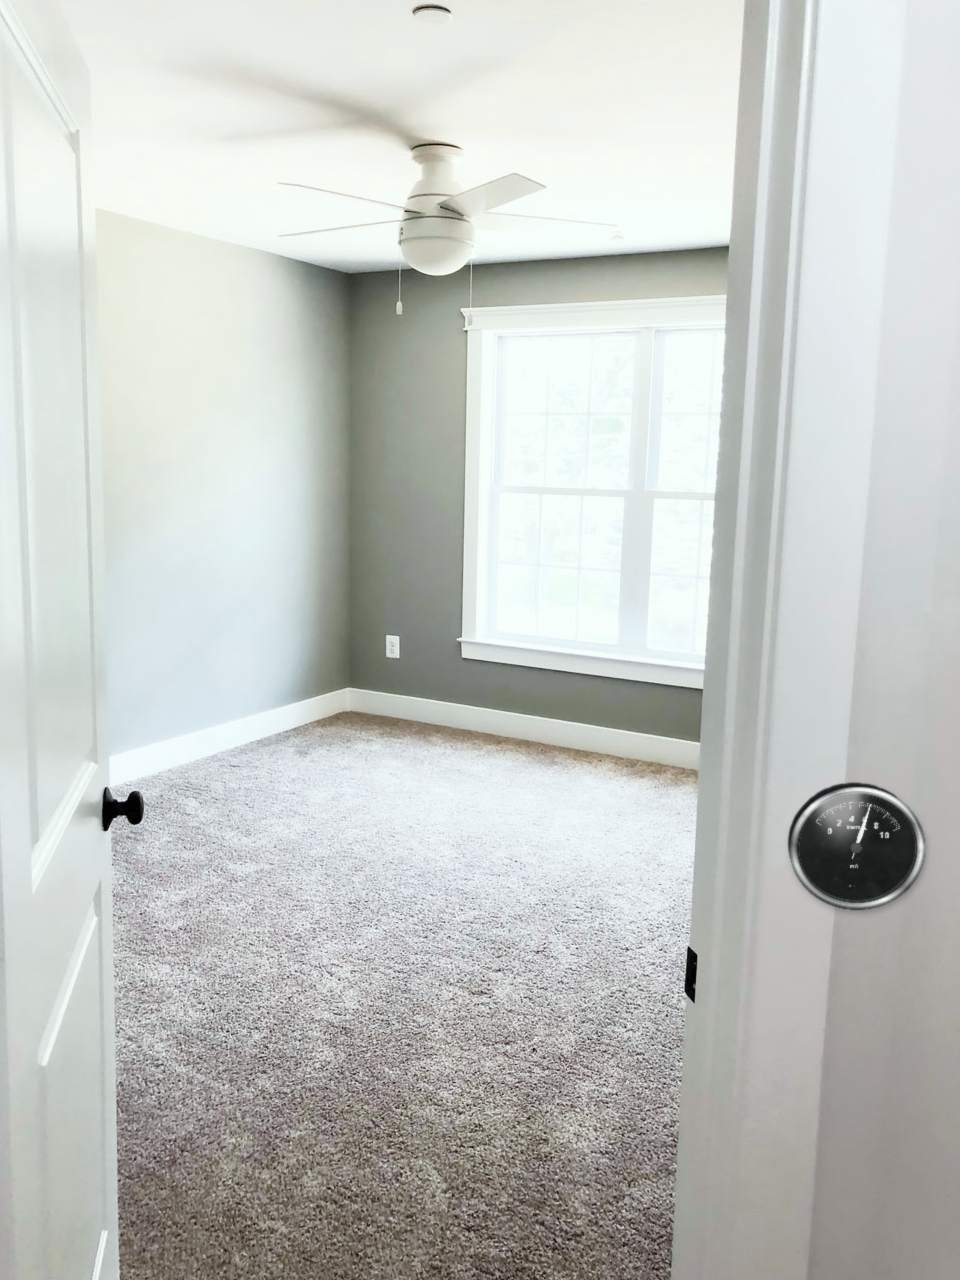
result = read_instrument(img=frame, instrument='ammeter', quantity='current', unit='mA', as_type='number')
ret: 6 mA
